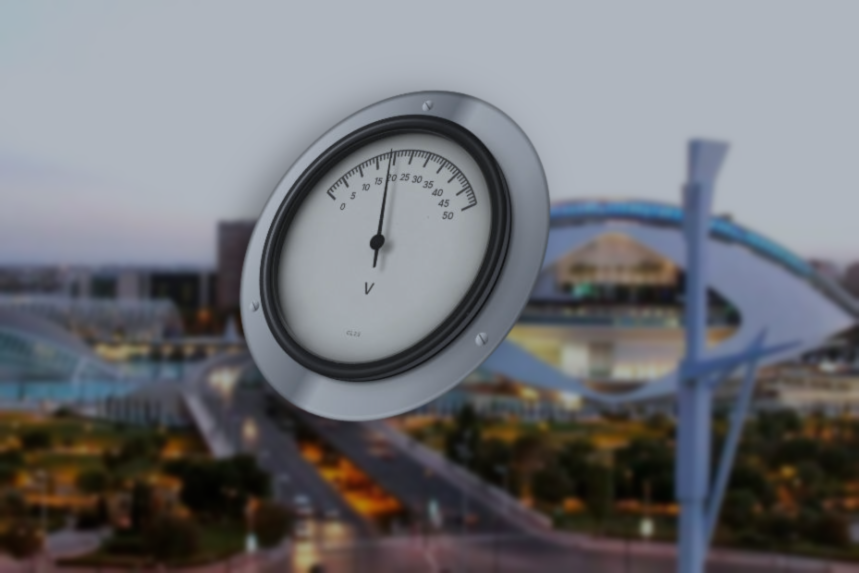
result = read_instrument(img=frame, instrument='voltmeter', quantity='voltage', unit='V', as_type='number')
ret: 20 V
